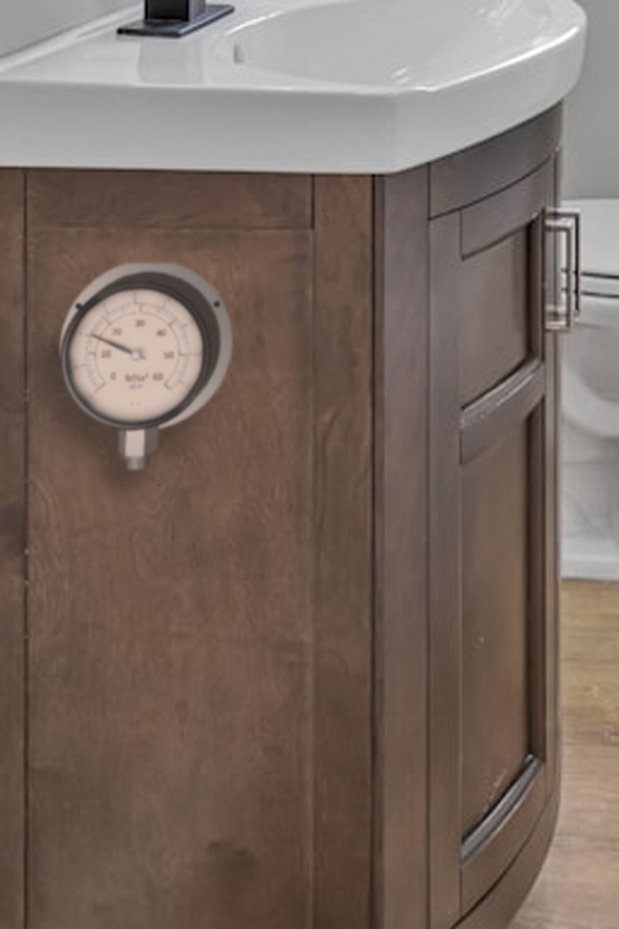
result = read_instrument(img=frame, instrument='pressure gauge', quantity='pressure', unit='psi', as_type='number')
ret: 15 psi
